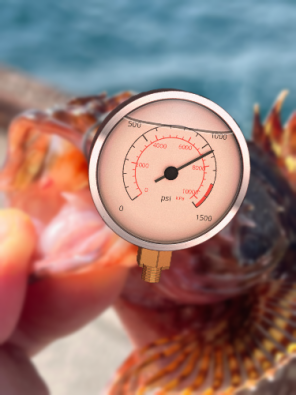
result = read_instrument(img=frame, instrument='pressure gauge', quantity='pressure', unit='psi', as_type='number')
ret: 1050 psi
